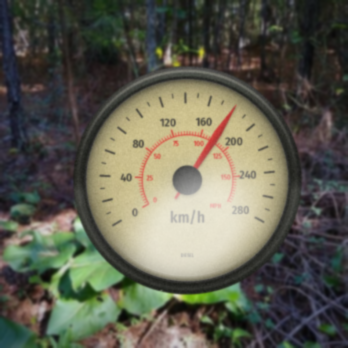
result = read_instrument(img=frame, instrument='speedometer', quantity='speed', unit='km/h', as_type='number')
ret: 180 km/h
